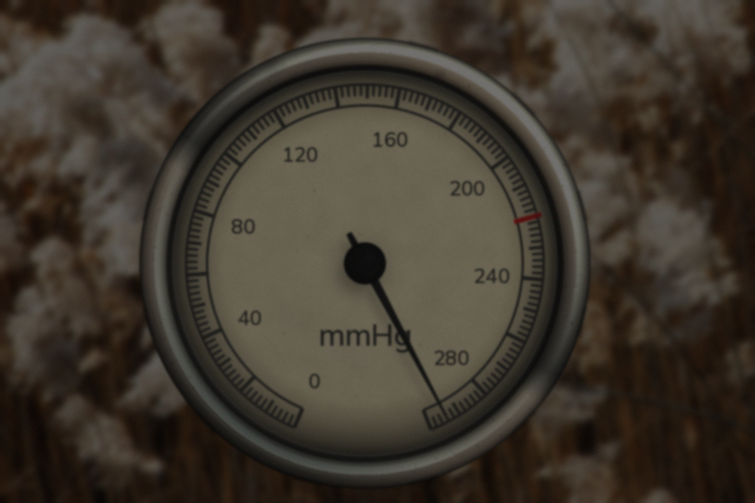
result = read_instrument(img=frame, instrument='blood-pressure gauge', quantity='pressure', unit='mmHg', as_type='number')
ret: 294 mmHg
